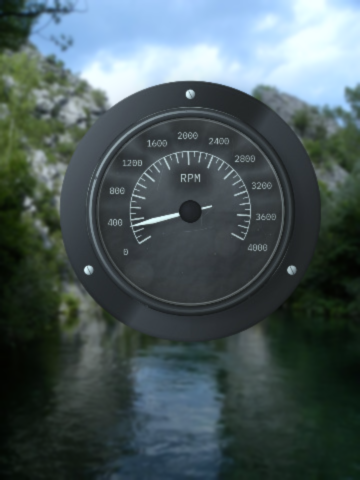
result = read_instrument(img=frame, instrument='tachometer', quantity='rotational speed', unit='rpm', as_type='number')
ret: 300 rpm
